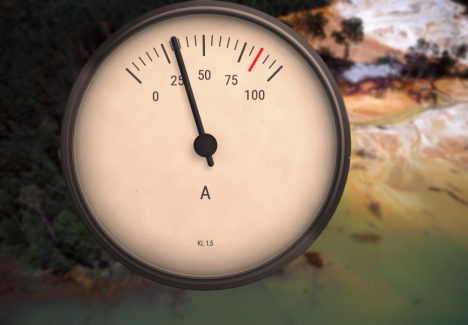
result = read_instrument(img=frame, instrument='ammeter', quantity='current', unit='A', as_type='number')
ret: 32.5 A
